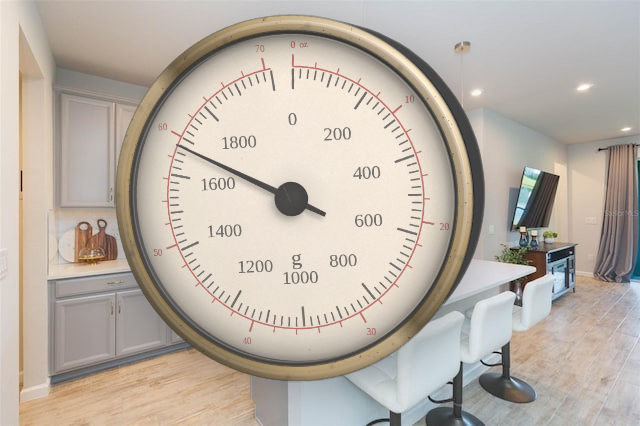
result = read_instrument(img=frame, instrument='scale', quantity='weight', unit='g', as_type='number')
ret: 1680 g
